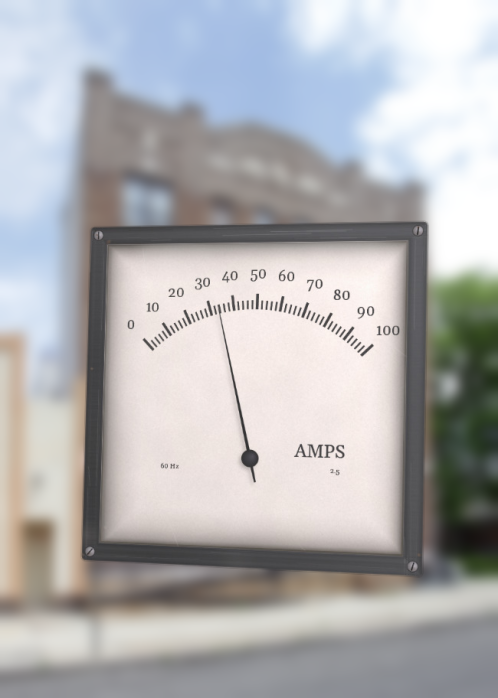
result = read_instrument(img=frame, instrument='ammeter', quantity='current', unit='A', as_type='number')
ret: 34 A
